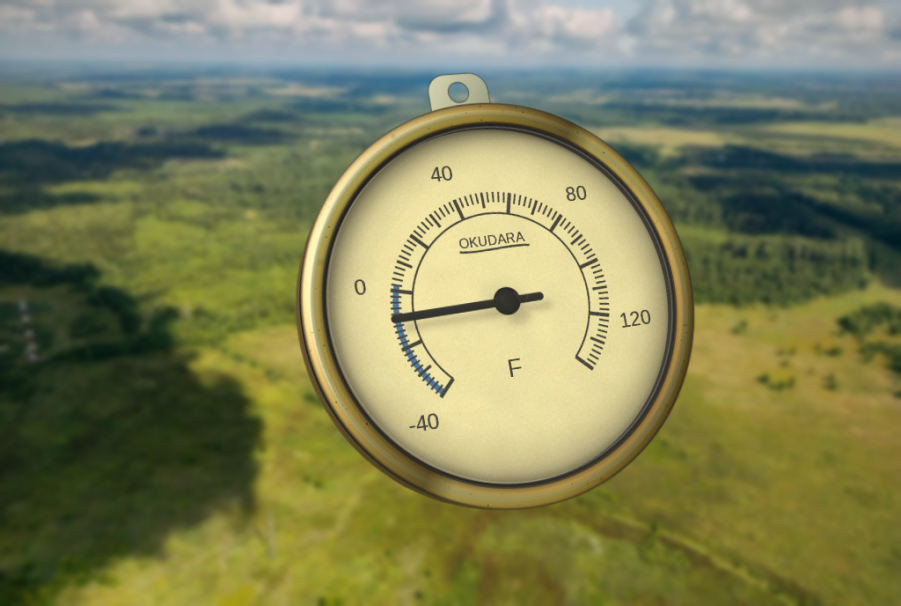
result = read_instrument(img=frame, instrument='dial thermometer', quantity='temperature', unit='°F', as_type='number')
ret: -10 °F
